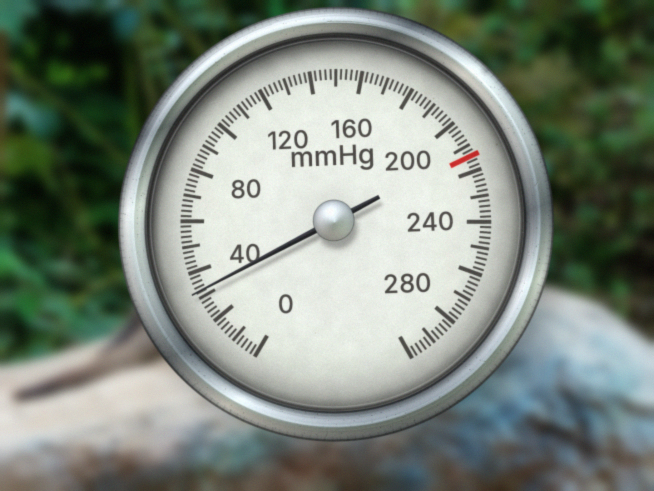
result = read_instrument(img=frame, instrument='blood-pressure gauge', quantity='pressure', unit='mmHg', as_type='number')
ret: 32 mmHg
